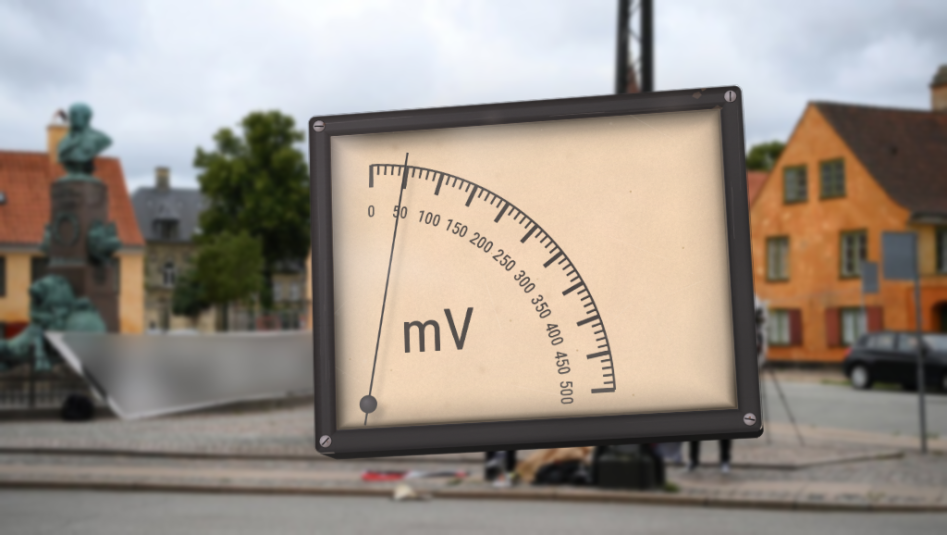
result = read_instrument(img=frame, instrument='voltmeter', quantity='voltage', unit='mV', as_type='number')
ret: 50 mV
